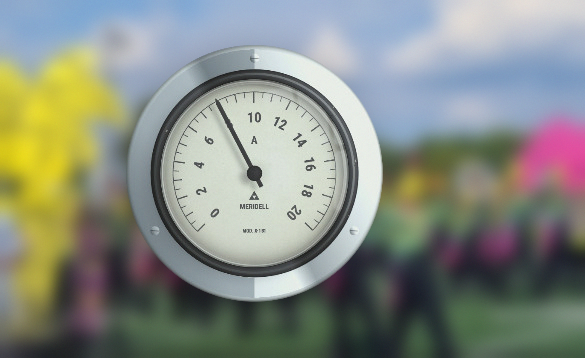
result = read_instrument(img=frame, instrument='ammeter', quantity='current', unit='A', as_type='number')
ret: 8 A
